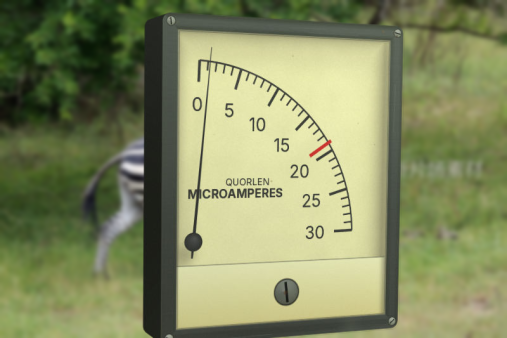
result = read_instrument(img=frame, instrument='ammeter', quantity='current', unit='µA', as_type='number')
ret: 1 µA
